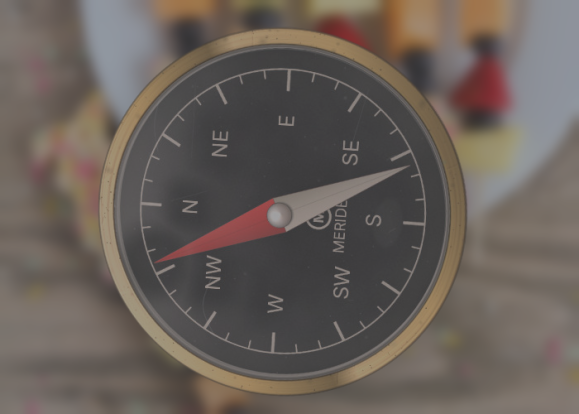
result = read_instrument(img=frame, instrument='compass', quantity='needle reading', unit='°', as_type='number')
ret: 335 °
